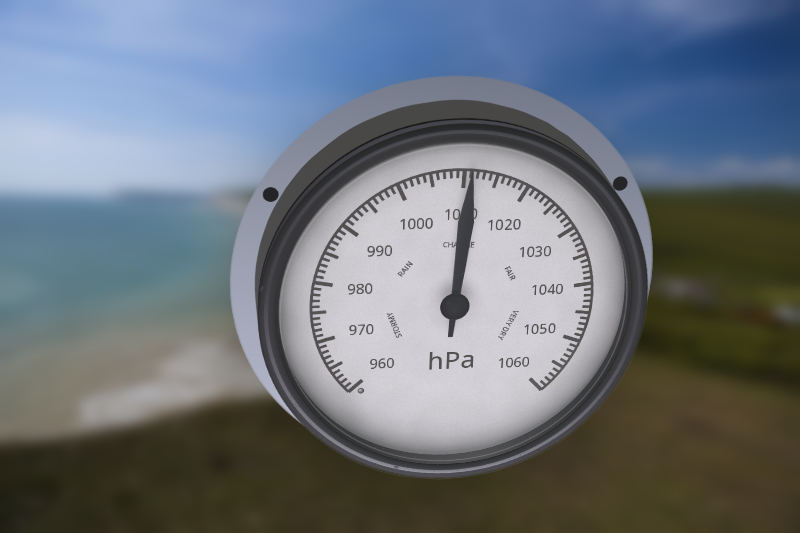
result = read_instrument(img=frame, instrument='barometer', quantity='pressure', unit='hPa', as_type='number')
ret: 1011 hPa
